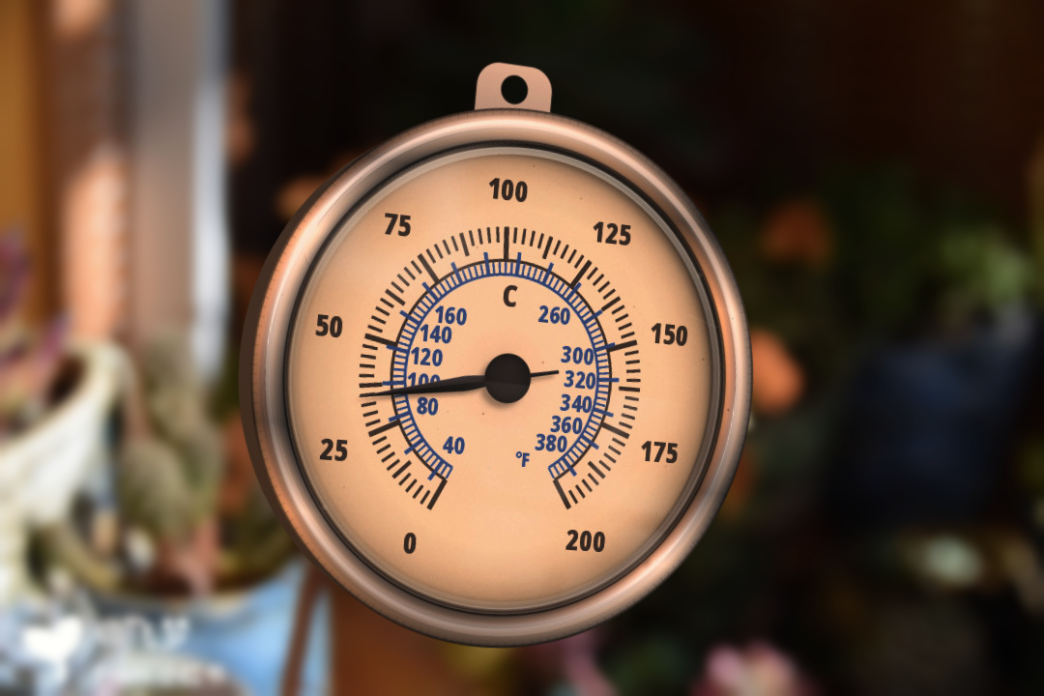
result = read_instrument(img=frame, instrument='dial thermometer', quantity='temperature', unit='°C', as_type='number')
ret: 35 °C
